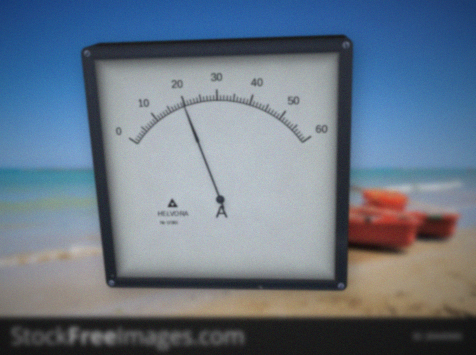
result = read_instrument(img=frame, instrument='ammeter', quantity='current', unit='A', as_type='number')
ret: 20 A
